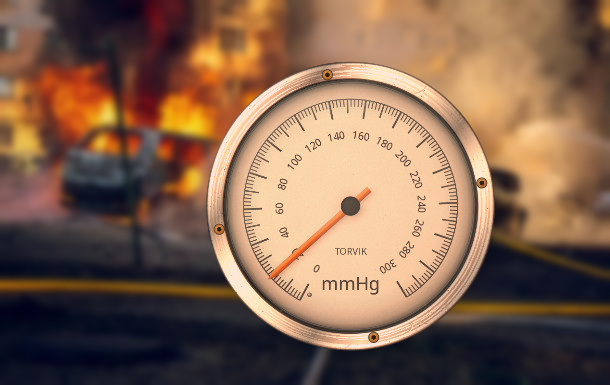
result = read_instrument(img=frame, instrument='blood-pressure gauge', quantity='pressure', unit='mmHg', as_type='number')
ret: 20 mmHg
